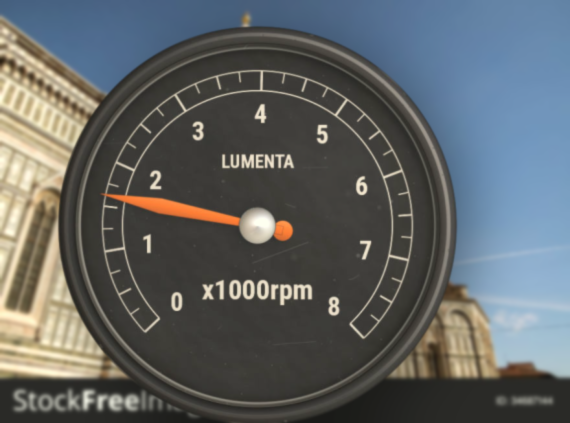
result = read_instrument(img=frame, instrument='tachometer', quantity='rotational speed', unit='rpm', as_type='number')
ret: 1625 rpm
